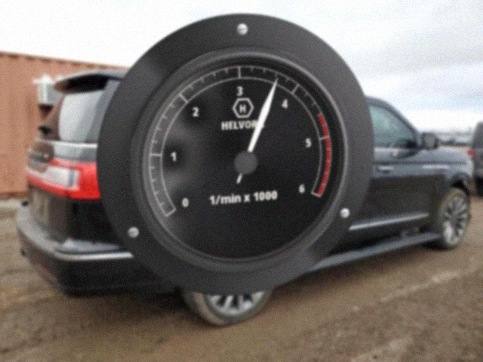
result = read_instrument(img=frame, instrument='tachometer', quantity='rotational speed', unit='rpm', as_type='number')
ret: 3600 rpm
